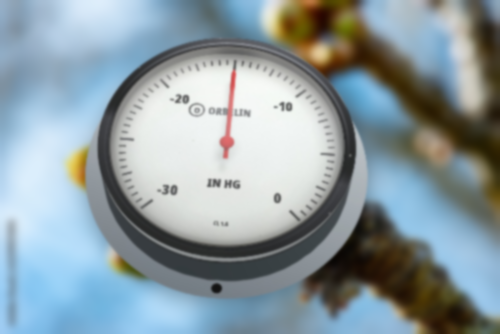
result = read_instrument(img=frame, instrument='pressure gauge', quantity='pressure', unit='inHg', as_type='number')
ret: -15 inHg
